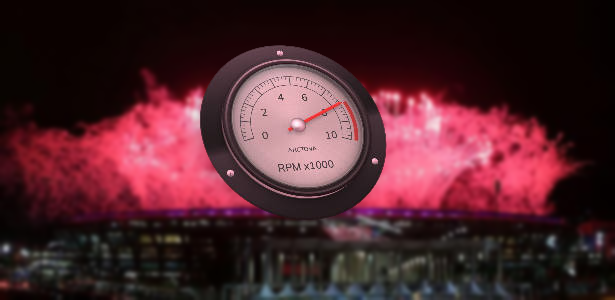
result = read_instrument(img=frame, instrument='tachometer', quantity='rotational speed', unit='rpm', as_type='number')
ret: 8000 rpm
